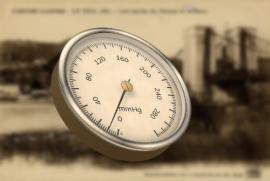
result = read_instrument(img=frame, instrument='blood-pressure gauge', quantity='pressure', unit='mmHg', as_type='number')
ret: 10 mmHg
